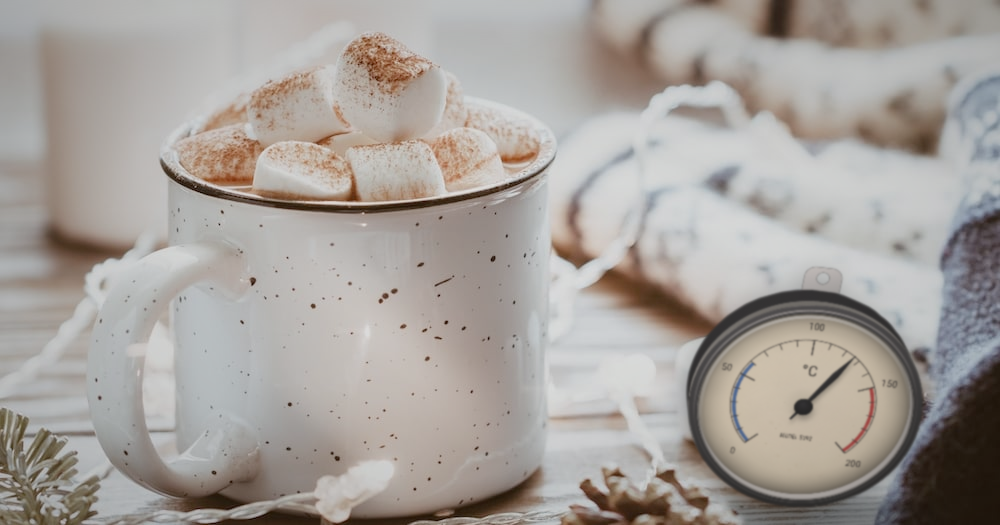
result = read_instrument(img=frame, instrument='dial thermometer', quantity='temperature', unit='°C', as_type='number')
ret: 125 °C
